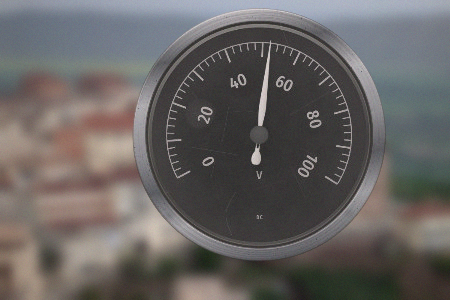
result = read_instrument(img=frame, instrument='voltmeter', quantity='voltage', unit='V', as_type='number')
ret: 52 V
